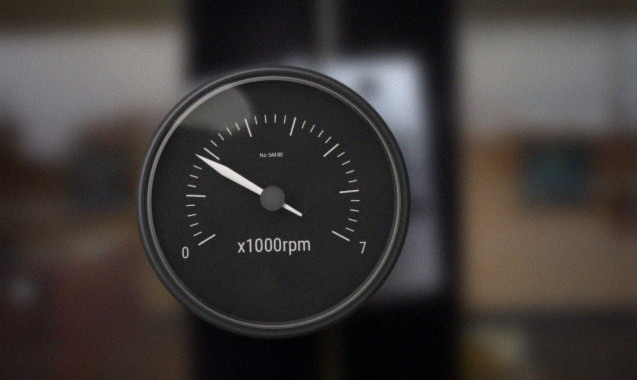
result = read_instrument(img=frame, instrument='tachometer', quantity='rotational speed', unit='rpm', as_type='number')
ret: 1800 rpm
